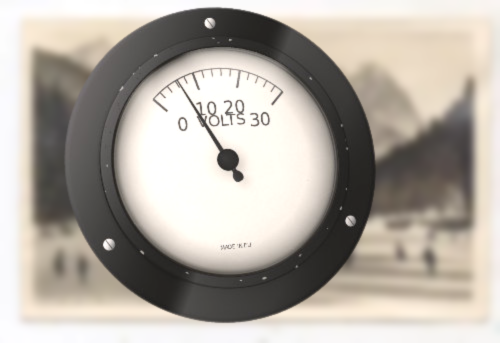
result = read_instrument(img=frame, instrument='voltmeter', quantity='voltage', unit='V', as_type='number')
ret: 6 V
